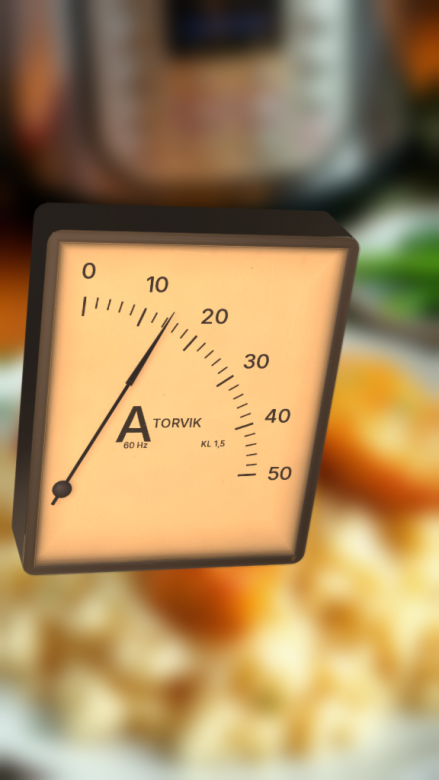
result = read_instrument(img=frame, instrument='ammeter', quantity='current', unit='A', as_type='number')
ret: 14 A
